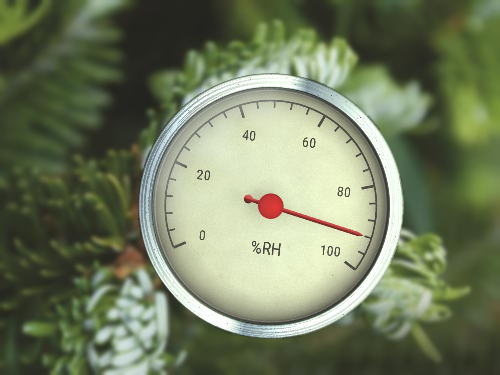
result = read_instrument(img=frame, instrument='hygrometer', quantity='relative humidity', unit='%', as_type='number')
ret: 92 %
